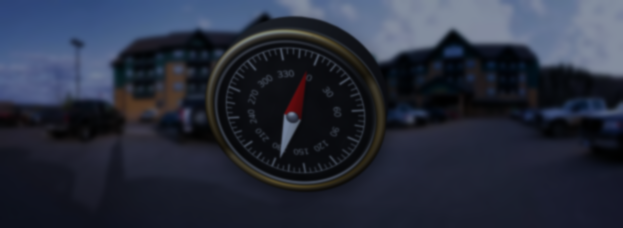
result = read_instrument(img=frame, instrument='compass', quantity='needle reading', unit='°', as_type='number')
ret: 355 °
